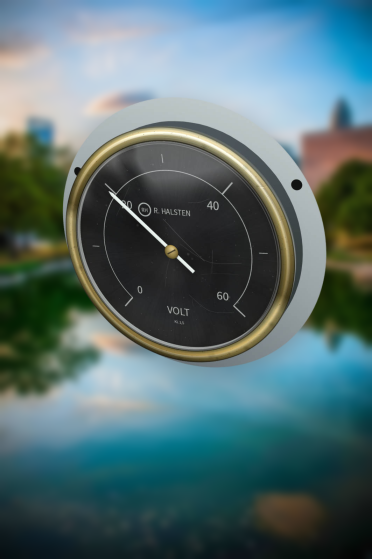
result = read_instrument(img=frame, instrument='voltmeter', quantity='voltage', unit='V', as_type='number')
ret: 20 V
